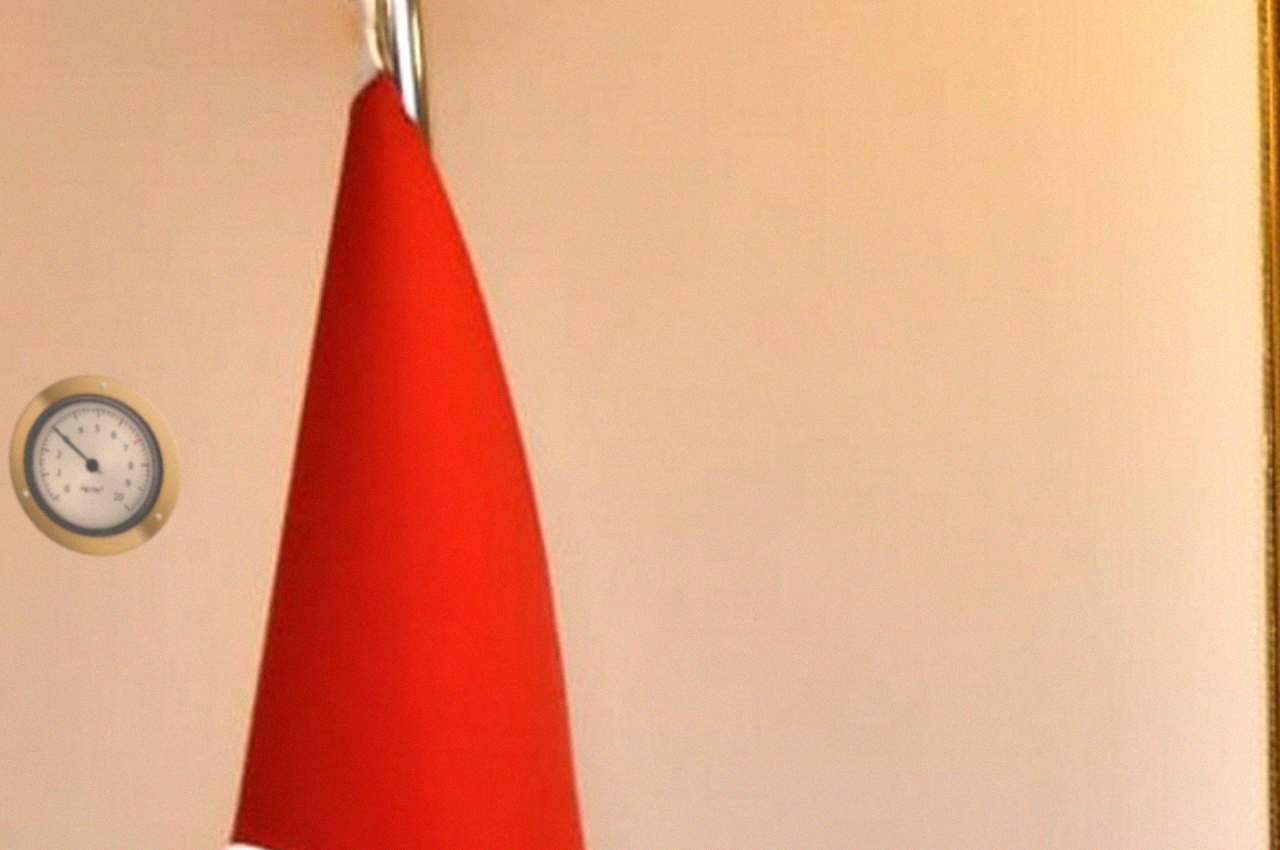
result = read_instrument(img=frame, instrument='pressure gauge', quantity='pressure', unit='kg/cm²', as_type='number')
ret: 3 kg/cm²
